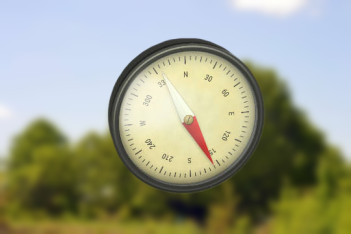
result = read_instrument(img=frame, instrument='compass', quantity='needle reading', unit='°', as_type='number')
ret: 155 °
